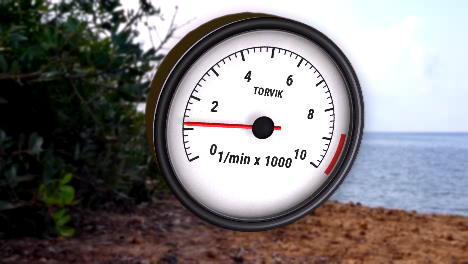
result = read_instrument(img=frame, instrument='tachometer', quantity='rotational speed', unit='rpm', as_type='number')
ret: 1200 rpm
